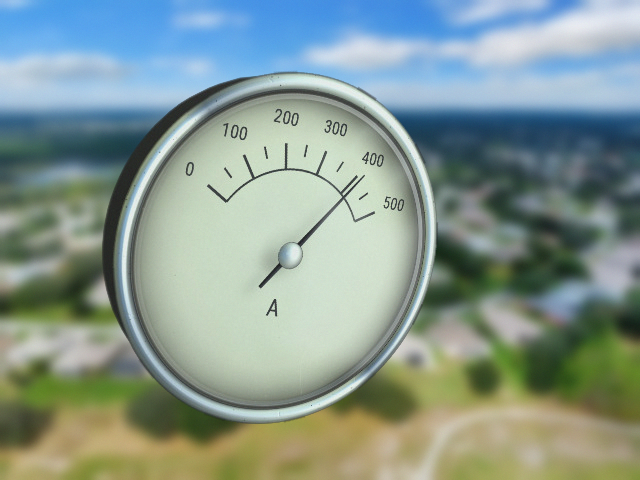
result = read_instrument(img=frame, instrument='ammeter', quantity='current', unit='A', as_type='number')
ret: 400 A
